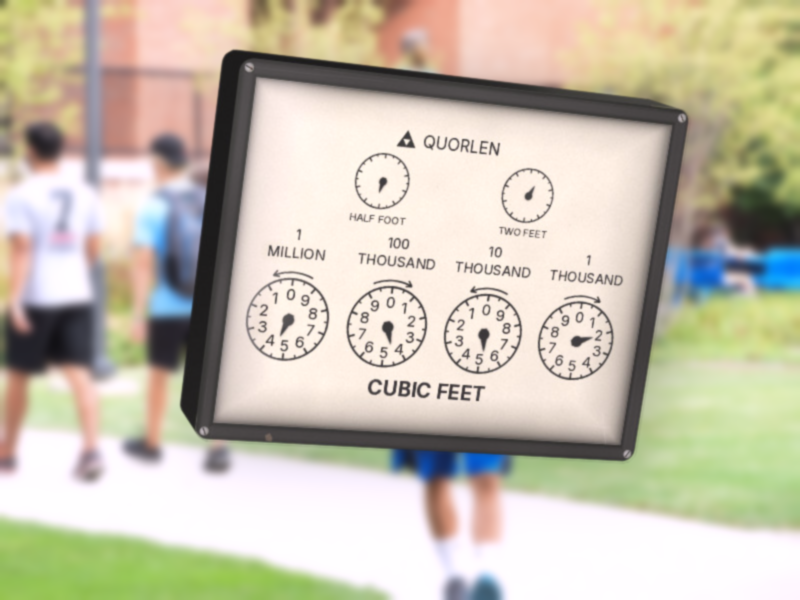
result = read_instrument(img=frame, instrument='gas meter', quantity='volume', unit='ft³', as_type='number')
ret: 445200 ft³
